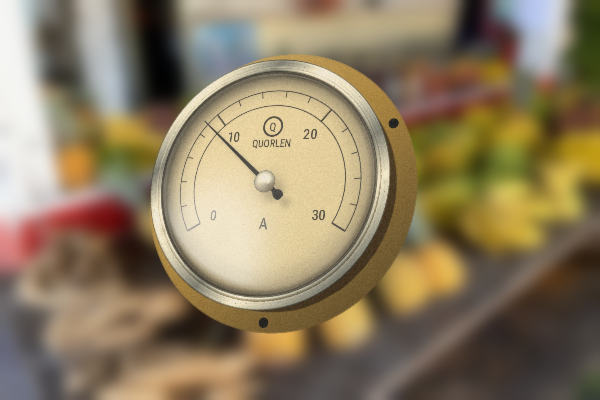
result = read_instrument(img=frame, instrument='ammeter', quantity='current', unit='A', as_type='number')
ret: 9 A
